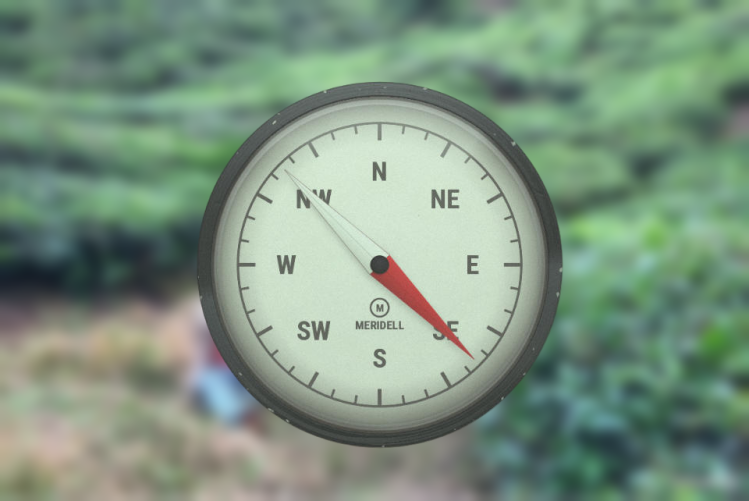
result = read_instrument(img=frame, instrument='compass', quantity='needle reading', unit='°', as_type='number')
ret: 135 °
